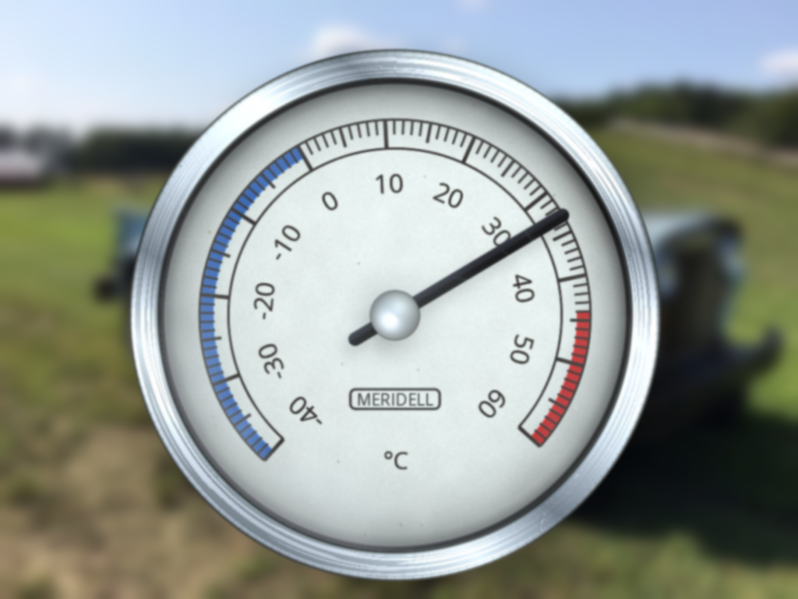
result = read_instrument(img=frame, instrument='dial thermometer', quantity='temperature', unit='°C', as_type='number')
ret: 33 °C
